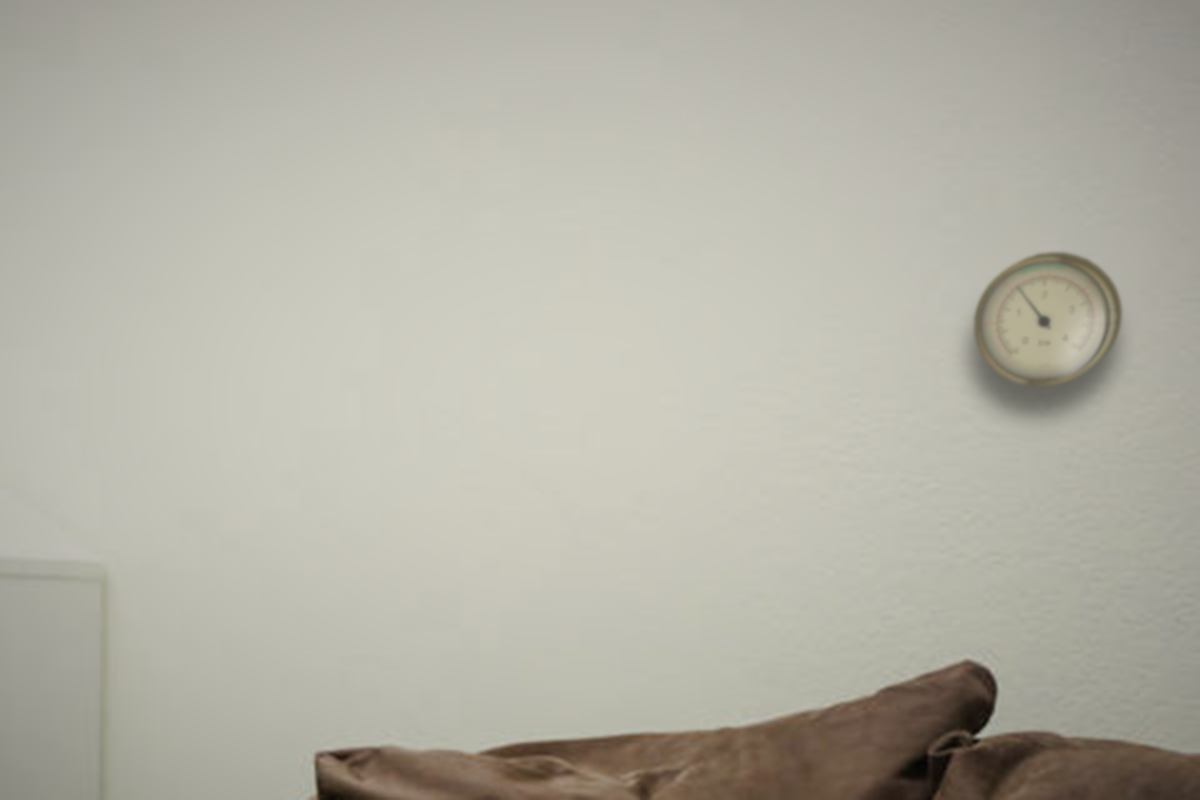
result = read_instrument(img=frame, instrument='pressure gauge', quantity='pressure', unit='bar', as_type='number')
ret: 1.5 bar
